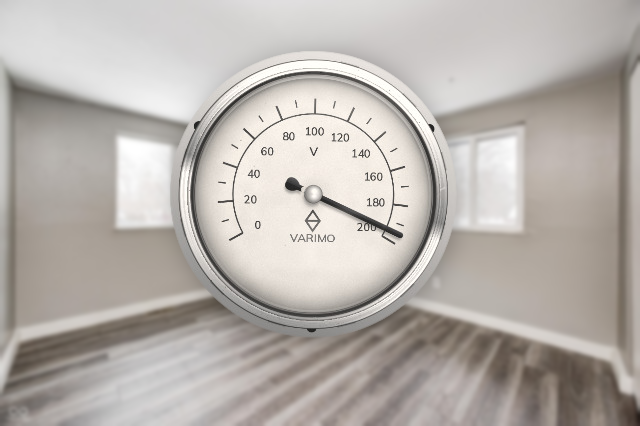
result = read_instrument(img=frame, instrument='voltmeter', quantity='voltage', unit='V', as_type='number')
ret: 195 V
